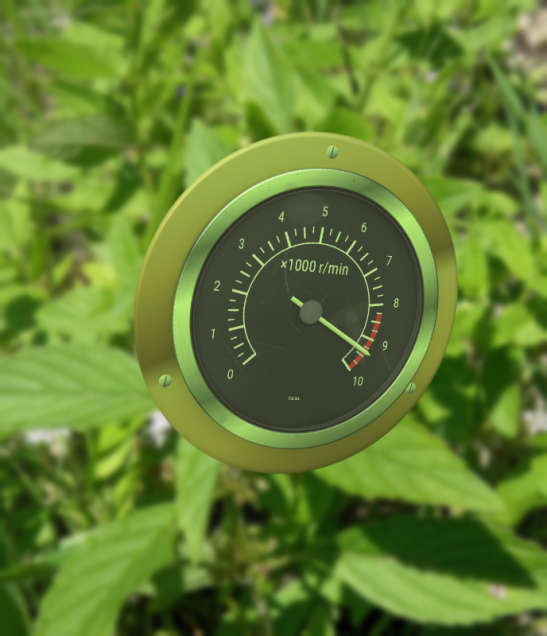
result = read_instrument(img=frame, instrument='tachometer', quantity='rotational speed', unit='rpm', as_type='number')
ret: 9375 rpm
